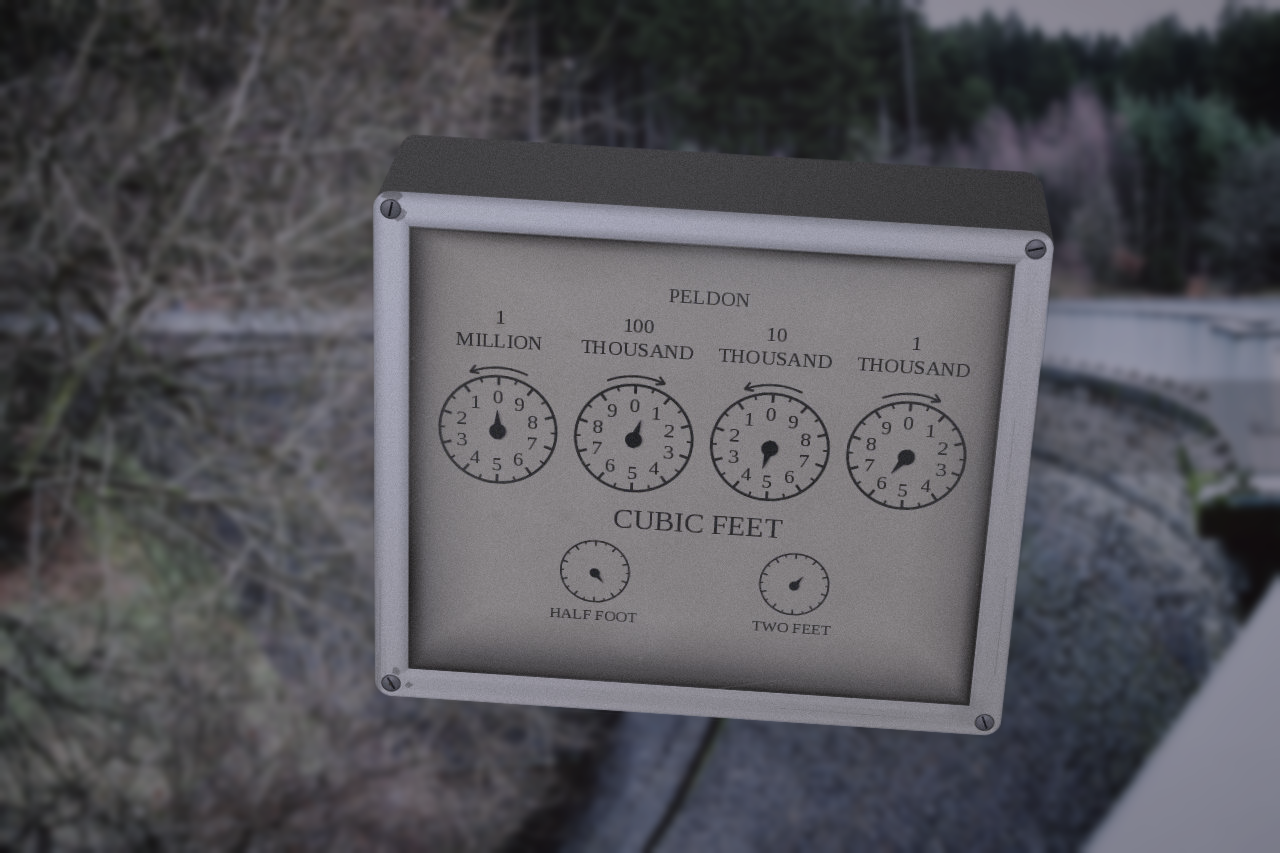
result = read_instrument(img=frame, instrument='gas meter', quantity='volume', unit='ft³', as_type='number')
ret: 4600 ft³
